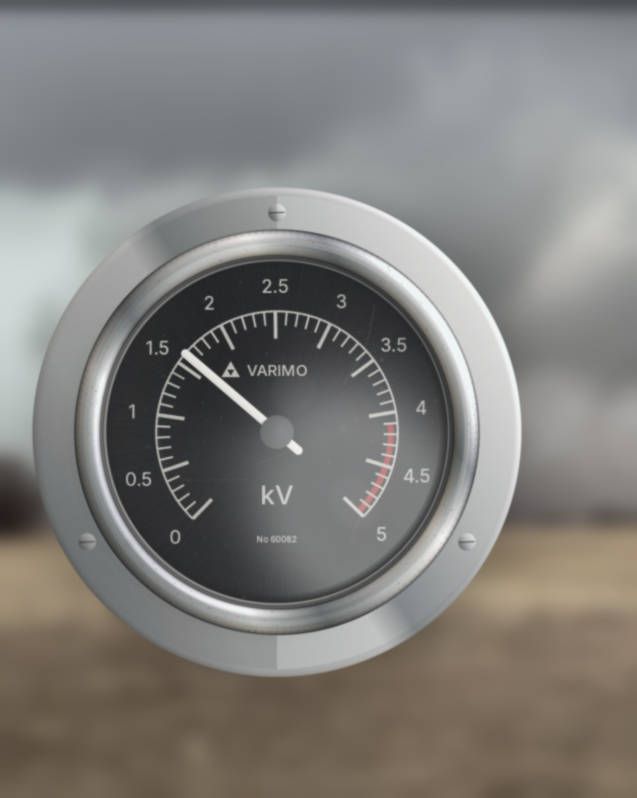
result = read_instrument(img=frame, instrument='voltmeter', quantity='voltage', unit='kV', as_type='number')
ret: 1.6 kV
